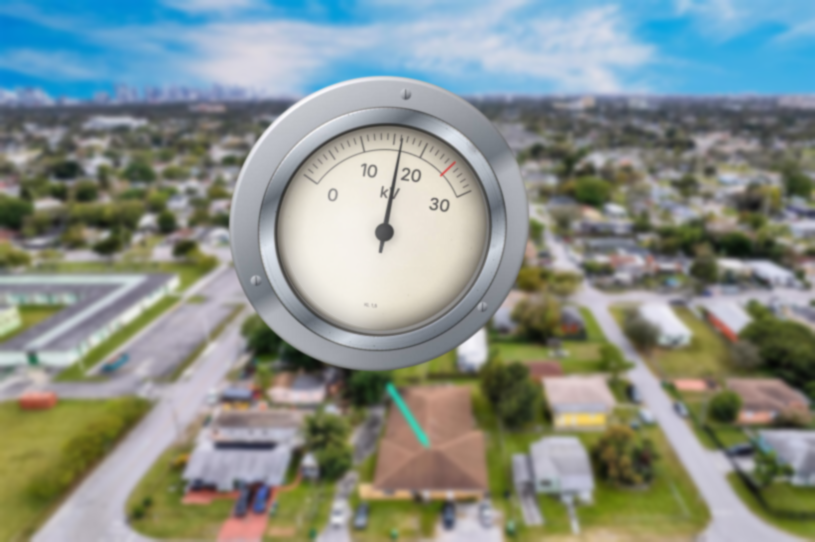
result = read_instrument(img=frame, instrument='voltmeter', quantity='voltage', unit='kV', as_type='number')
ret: 16 kV
